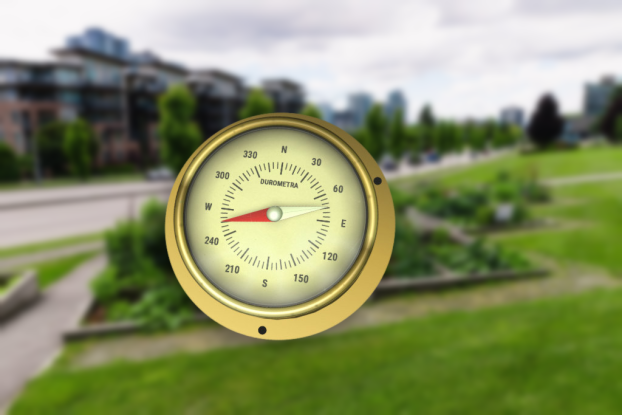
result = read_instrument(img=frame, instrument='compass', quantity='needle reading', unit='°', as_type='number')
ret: 255 °
